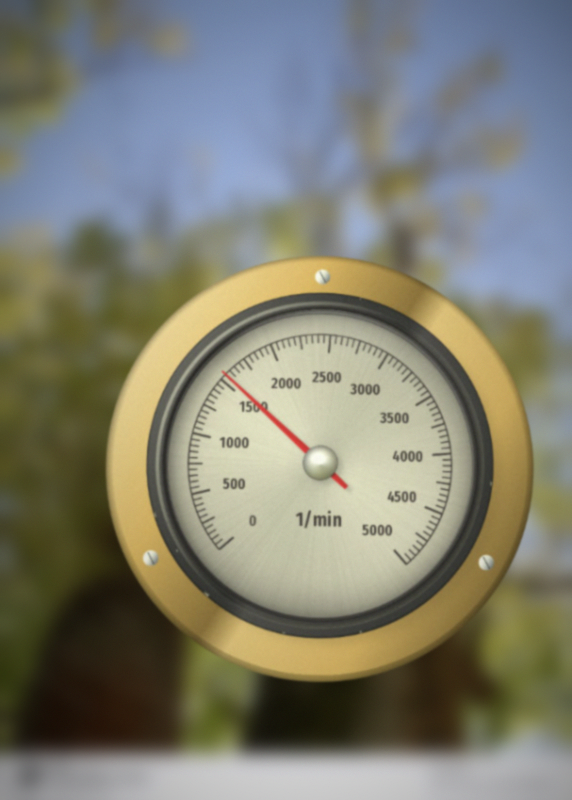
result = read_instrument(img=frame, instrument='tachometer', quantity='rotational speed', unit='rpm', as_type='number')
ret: 1550 rpm
